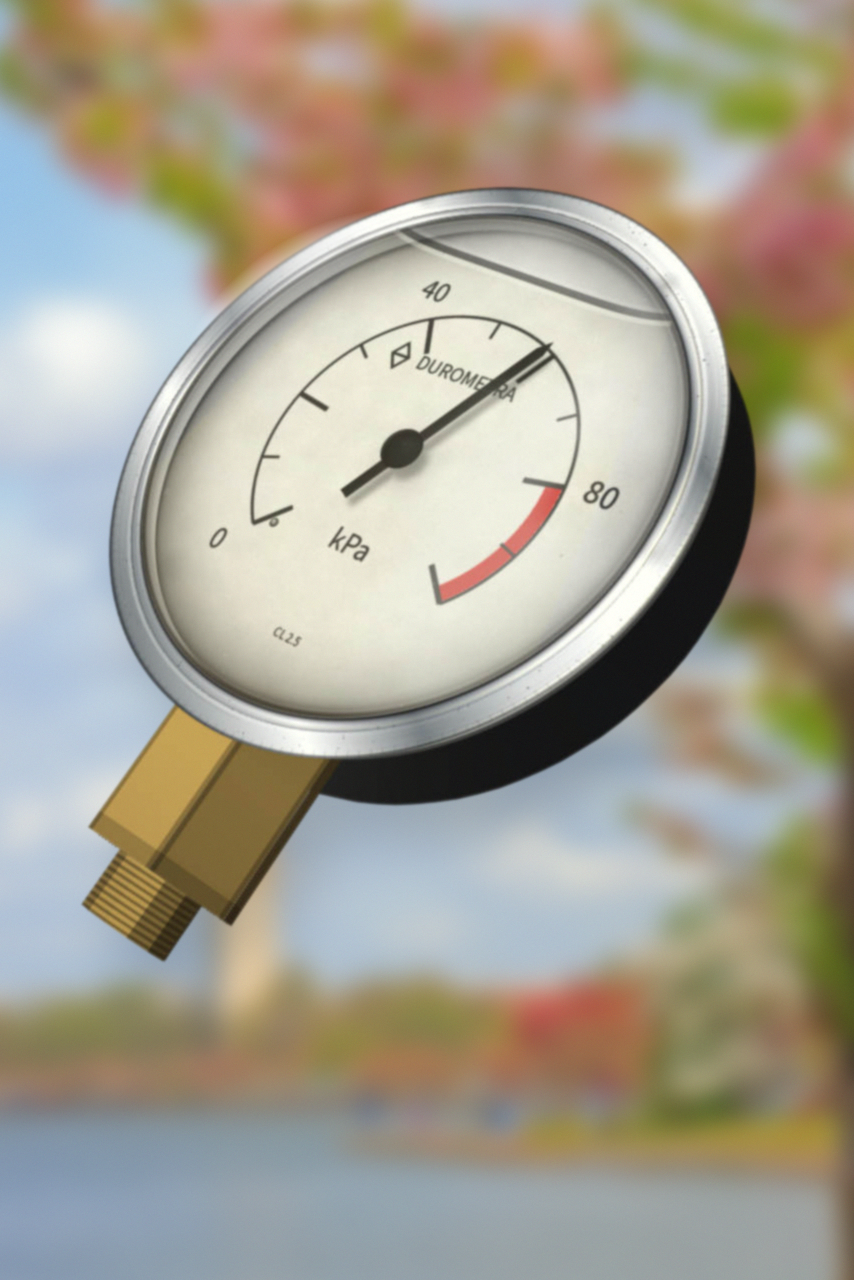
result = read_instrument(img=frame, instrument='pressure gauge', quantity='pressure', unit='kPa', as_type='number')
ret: 60 kPa
